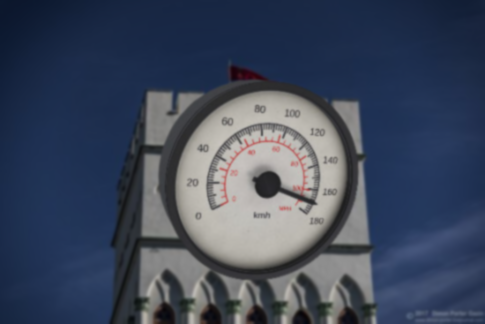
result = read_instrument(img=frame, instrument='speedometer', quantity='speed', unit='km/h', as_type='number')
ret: 170 km/h
